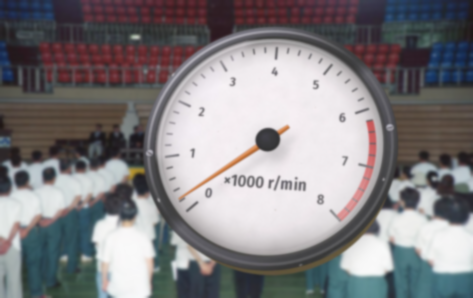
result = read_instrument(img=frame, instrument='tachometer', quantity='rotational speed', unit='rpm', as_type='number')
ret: 200 rpm
